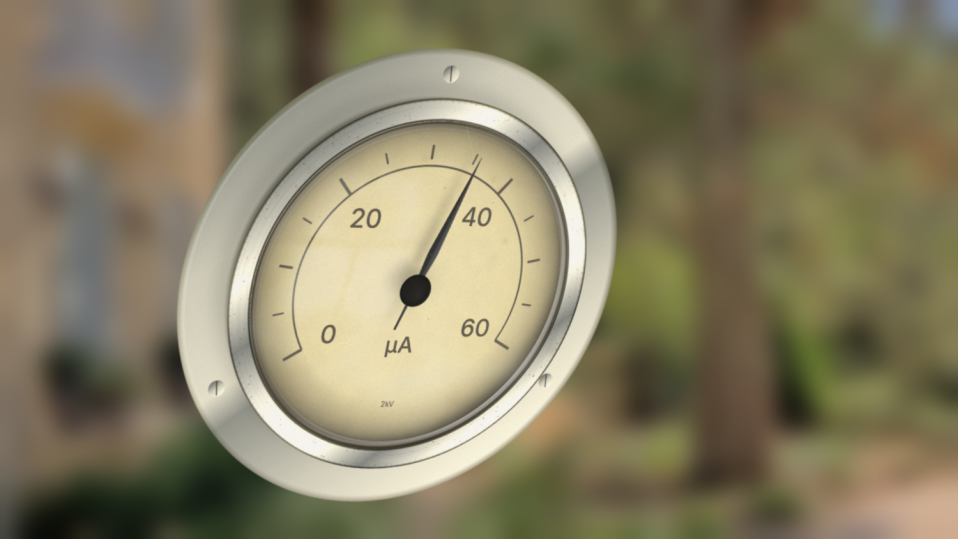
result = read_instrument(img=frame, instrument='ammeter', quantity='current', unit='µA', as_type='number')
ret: 35 µA
